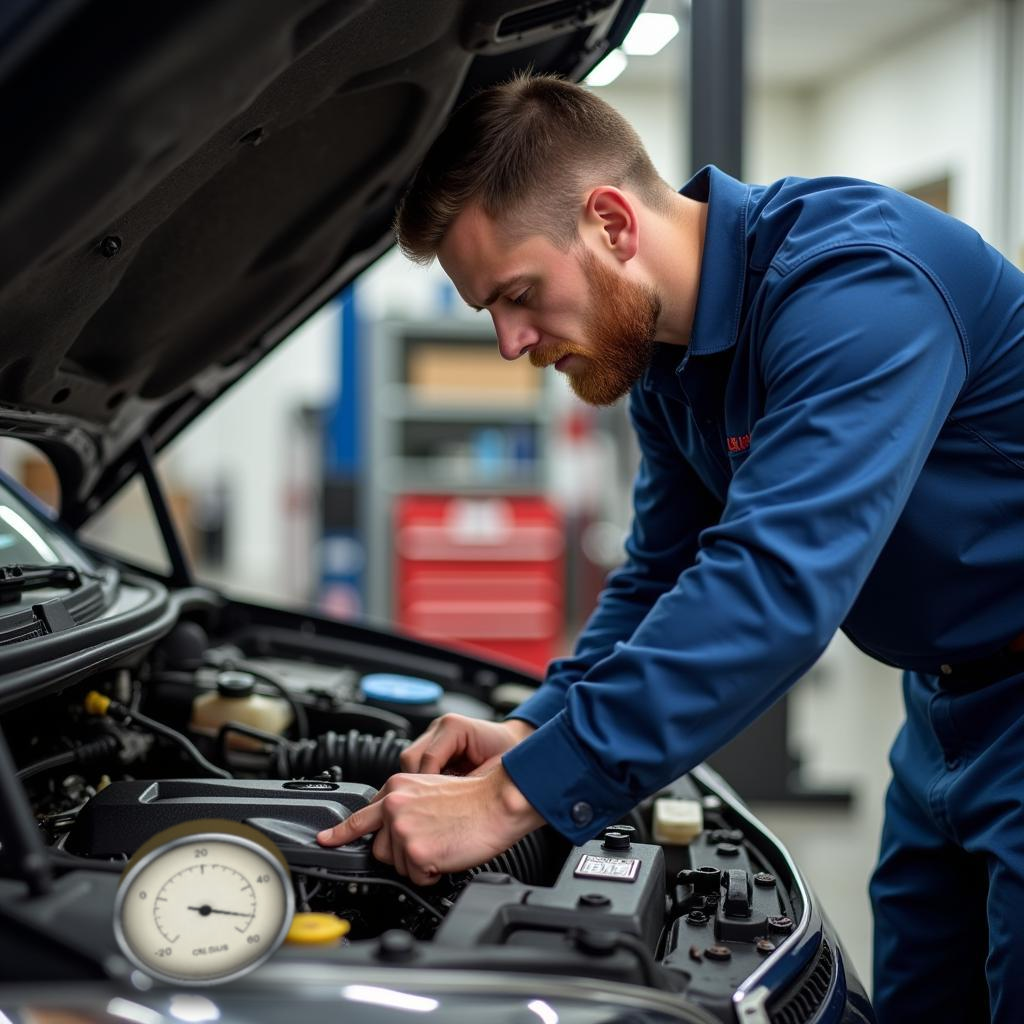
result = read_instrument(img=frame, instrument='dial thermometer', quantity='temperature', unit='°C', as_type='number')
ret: 52 °C
